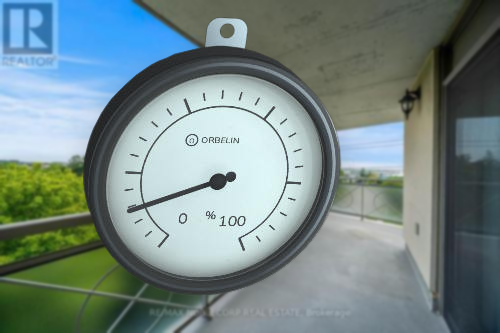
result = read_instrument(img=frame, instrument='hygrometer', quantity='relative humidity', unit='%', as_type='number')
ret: 12 %
